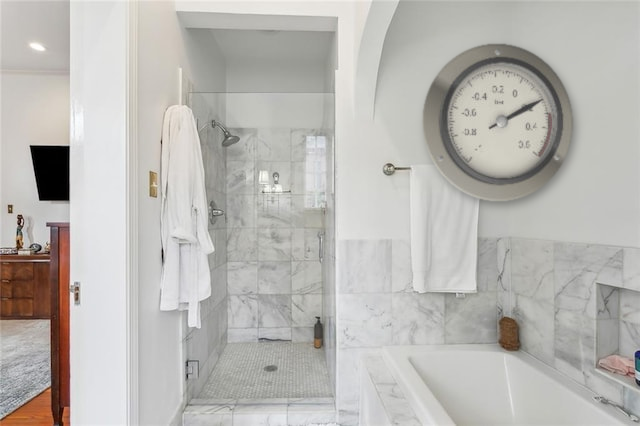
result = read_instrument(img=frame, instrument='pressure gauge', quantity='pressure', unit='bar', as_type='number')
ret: 0.2 bar
